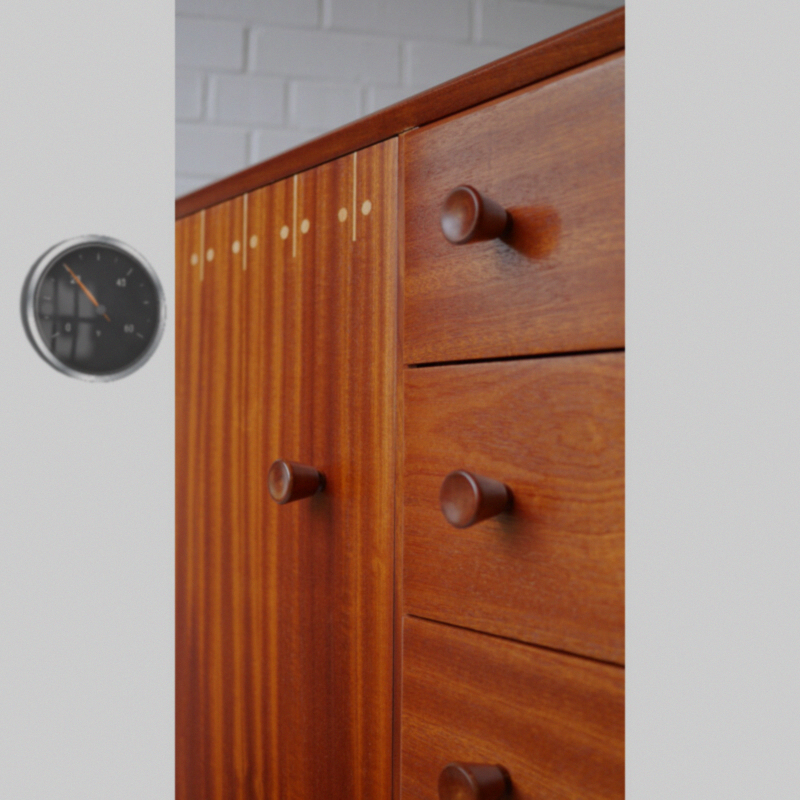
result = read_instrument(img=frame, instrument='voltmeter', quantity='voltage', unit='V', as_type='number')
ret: 20 V
